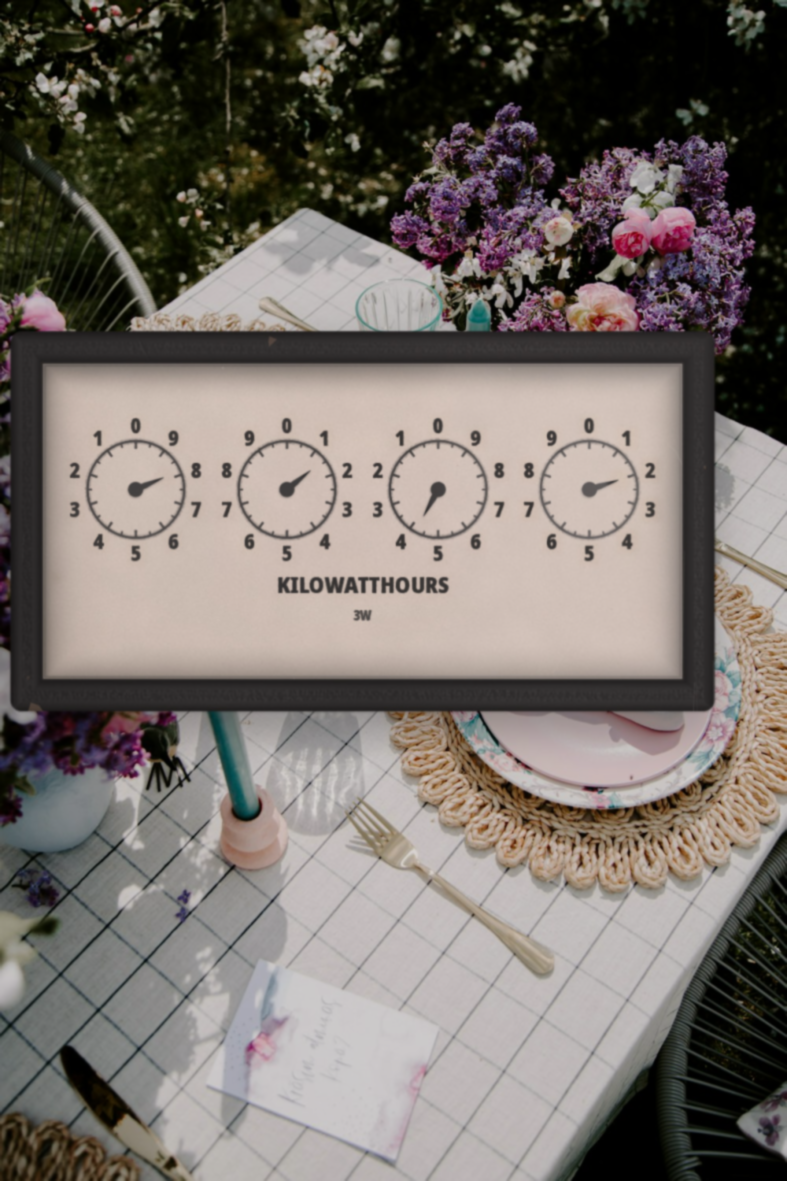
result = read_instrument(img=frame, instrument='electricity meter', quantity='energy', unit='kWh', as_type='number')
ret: 8142 kWh
